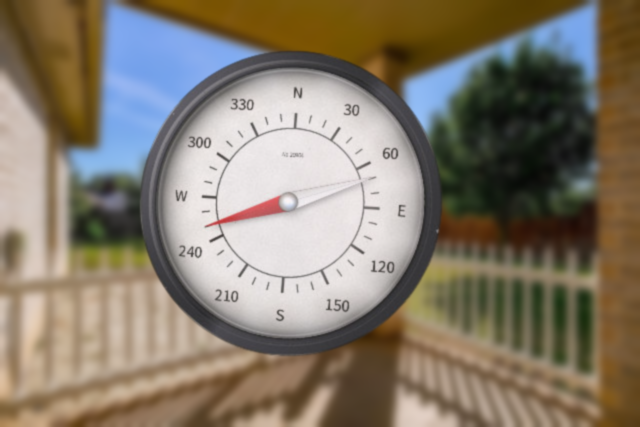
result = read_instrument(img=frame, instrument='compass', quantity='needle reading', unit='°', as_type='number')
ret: 250 °
